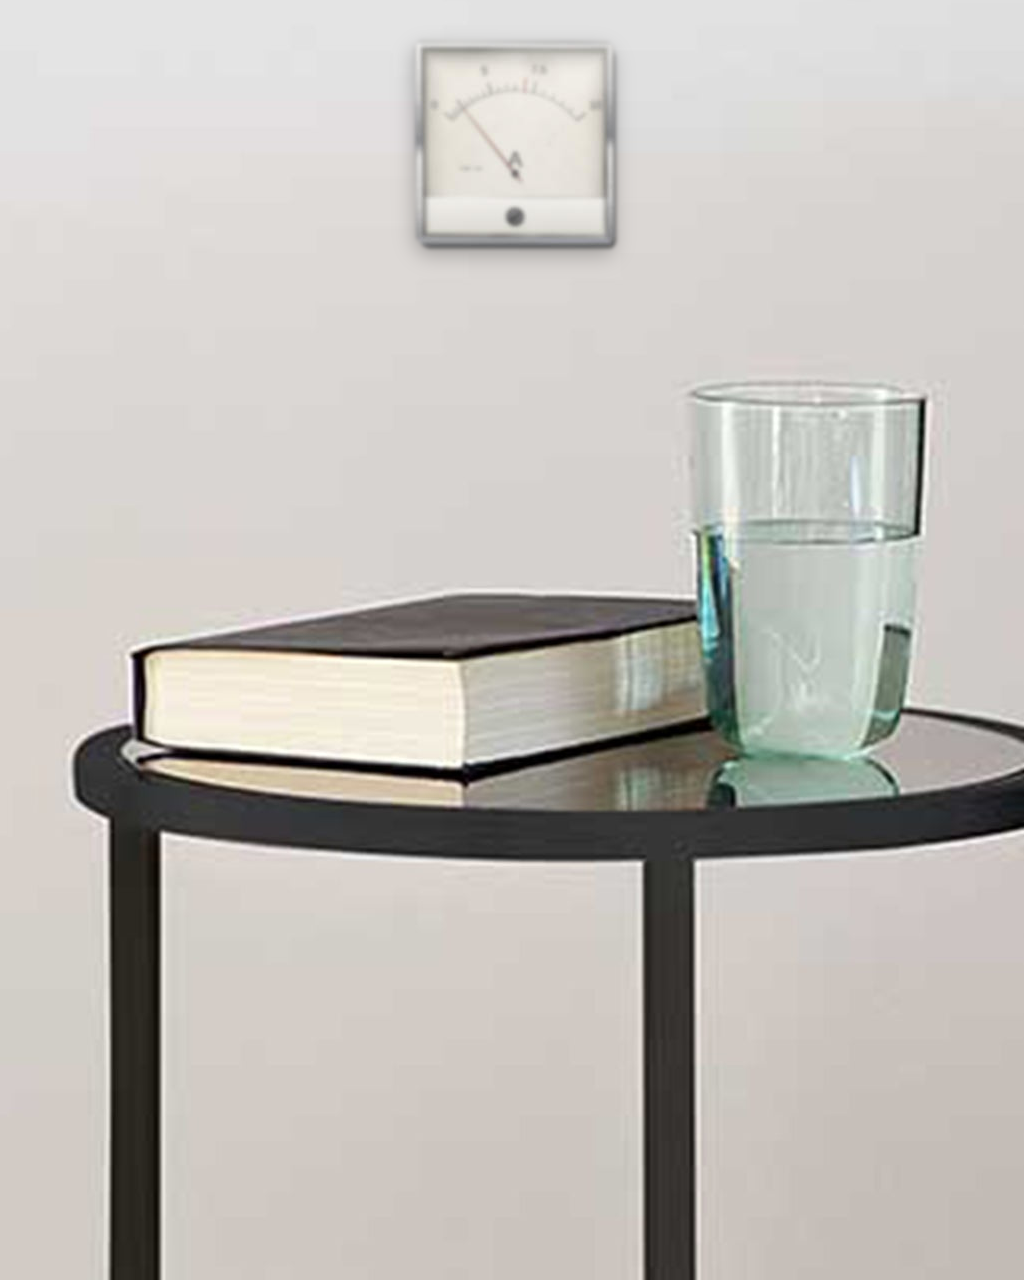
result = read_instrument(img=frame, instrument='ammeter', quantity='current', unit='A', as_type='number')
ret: 2.5 A
